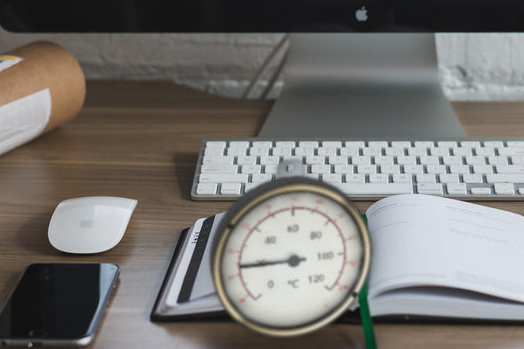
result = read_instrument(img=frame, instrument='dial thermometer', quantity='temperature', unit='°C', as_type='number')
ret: 20 °C
